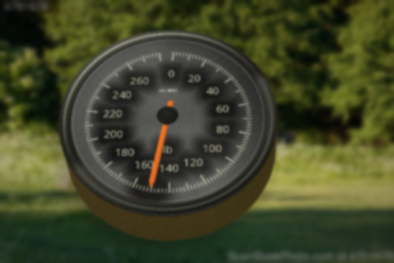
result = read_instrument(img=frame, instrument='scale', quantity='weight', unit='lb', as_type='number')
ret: 150 lb
